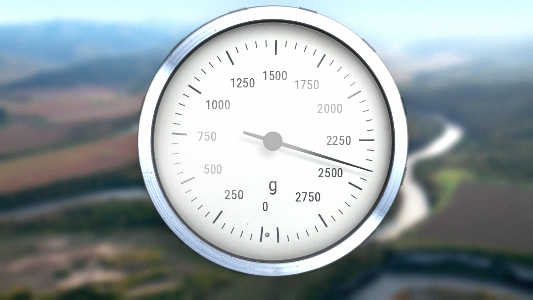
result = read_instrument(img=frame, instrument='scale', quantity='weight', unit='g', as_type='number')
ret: 2400 g
